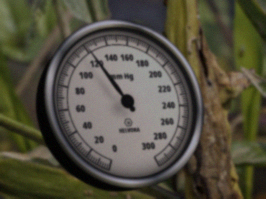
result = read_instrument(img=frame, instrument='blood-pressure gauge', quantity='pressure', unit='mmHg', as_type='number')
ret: 120 mmHg
